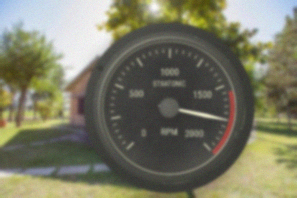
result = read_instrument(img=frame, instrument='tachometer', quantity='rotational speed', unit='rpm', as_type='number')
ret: 1750 rpm
